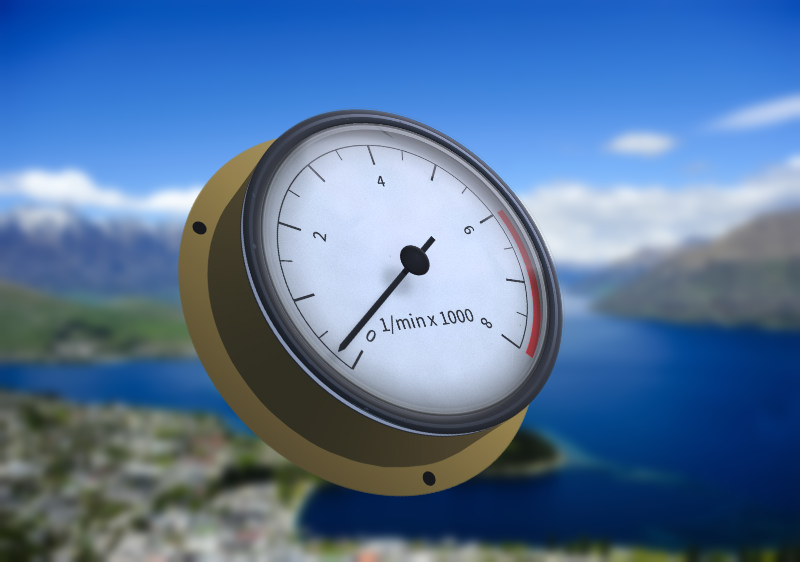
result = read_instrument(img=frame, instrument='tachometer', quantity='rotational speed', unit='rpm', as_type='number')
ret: 250 rpm
